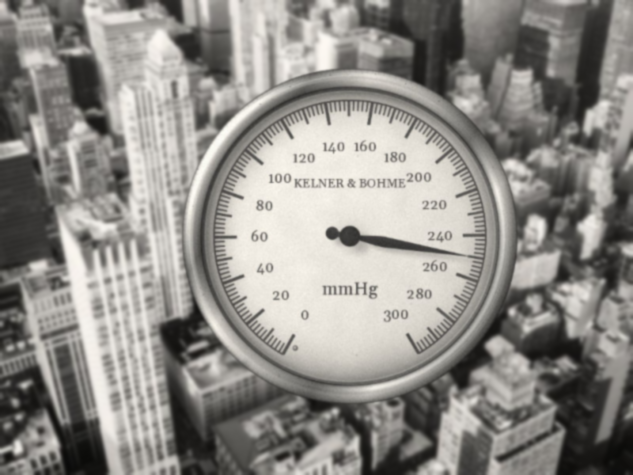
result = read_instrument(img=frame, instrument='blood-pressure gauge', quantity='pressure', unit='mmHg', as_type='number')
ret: 250 mmHg
